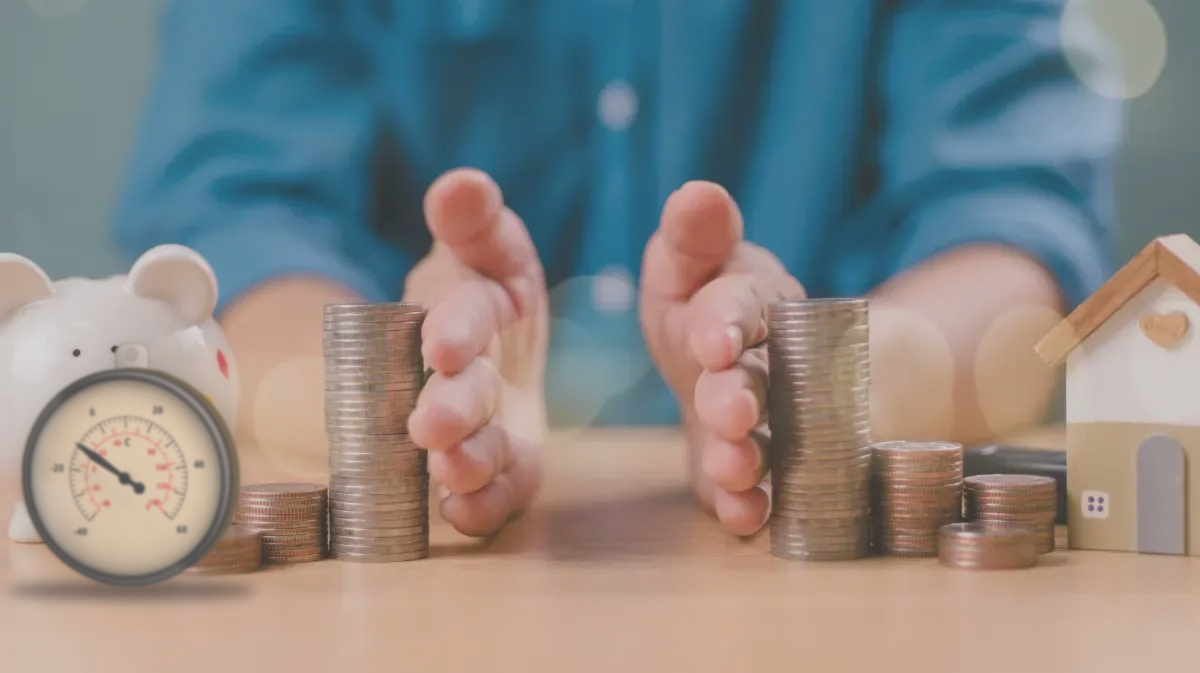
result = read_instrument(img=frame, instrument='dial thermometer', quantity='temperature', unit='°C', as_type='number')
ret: -10 °C
